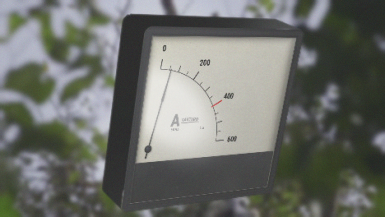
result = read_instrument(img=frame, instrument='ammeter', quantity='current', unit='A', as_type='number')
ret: 50 A
